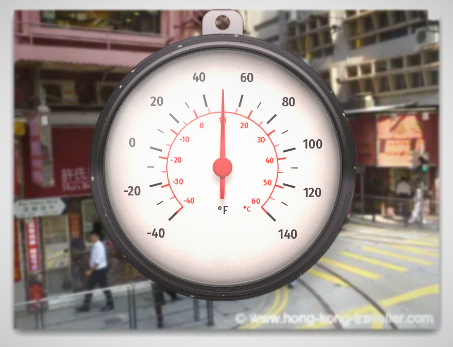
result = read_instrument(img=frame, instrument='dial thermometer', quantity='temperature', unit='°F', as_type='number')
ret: 50 °F
